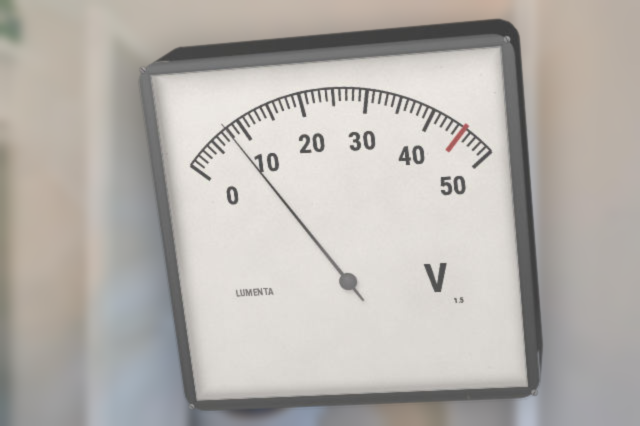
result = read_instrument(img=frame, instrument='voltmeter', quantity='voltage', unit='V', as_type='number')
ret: 8 V
